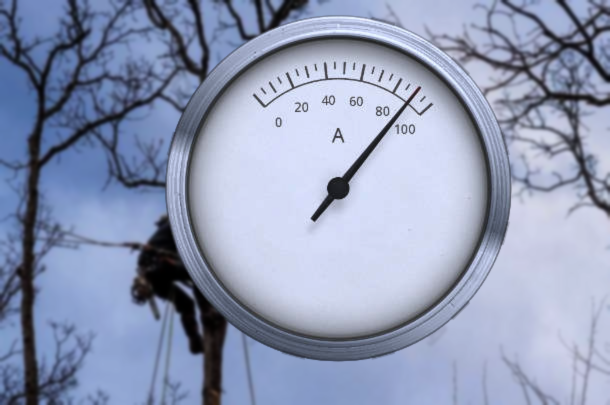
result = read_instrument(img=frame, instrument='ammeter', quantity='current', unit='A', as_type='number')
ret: 90 A
